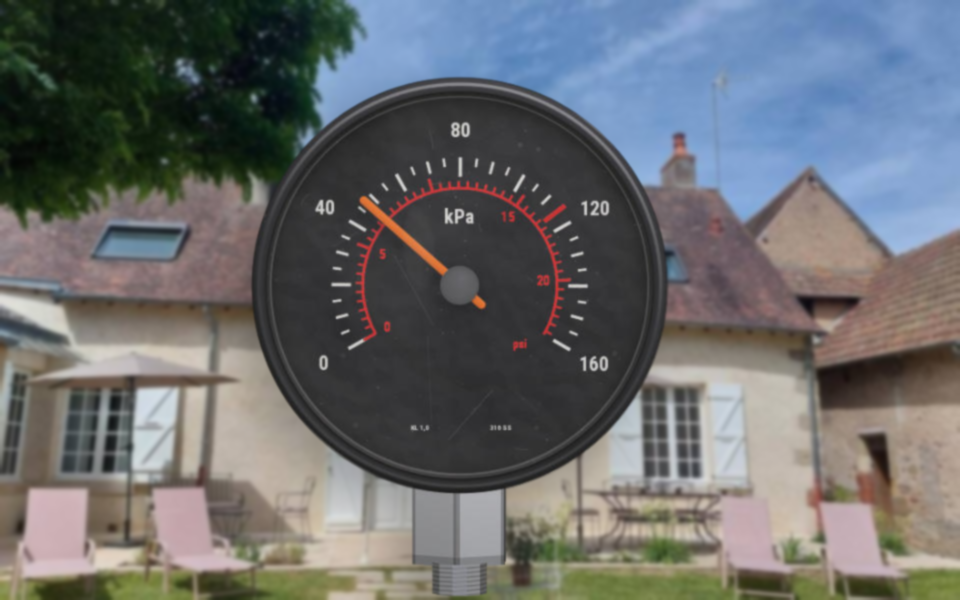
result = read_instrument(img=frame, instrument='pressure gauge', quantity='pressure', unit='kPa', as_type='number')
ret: 47.5 kPa
